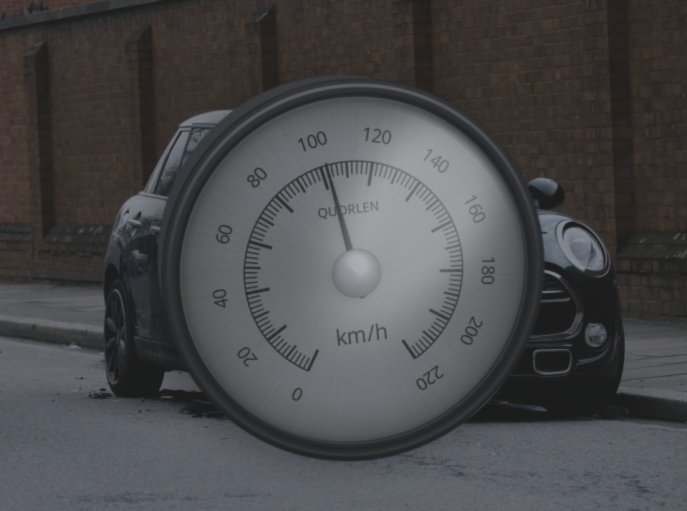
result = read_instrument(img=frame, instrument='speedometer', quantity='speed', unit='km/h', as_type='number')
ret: 102 km/h
